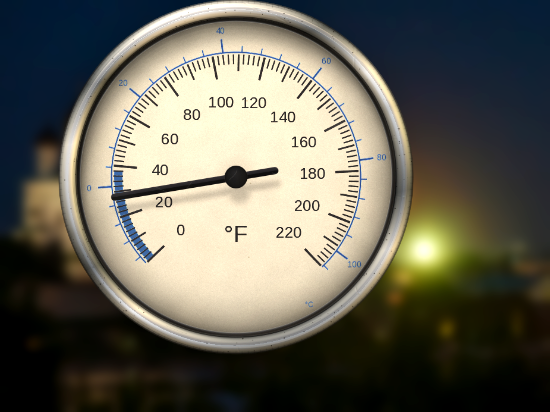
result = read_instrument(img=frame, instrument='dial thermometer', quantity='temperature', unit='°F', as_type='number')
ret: 28 °F
